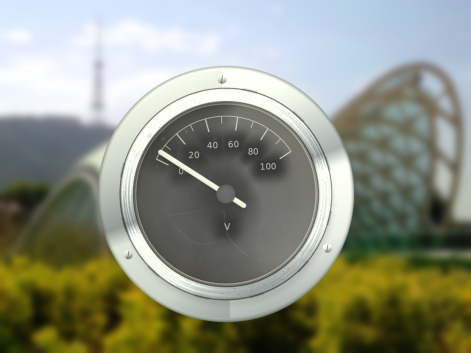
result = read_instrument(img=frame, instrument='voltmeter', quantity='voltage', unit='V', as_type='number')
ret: 5 V
